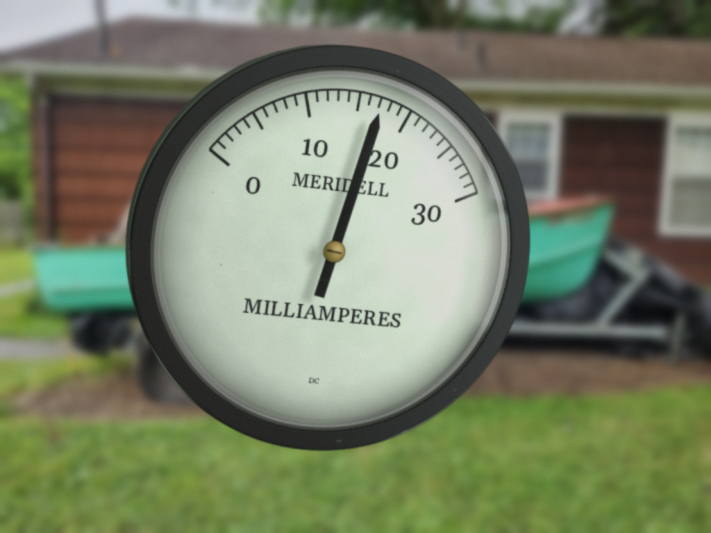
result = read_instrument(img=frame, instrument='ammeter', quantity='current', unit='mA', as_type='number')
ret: 17 mA
